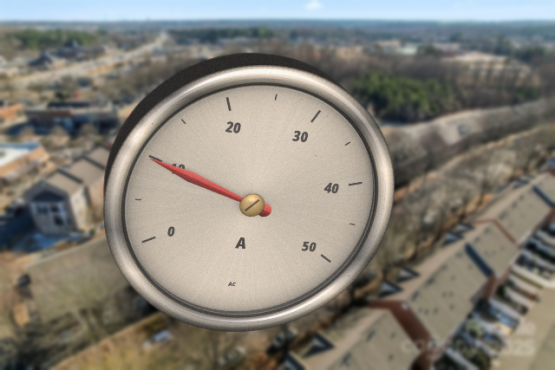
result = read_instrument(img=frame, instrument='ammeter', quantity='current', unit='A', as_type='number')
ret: 10 A
